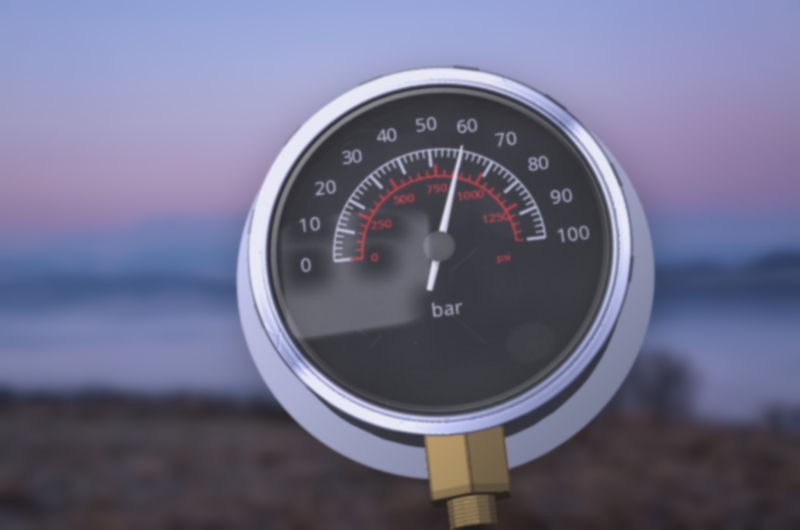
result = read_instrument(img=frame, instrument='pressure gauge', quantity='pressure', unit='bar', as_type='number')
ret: 60 bar
